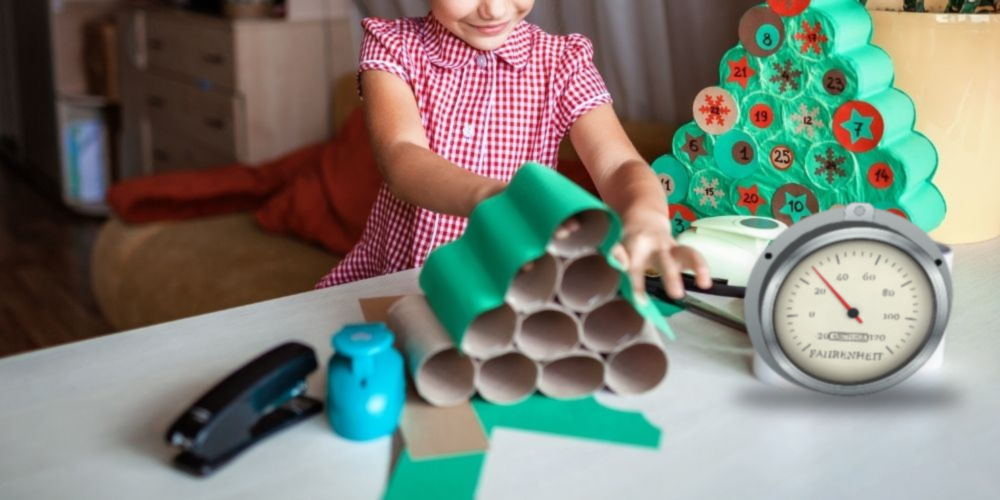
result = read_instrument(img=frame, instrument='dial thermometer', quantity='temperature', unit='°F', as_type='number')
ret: 28 °F
